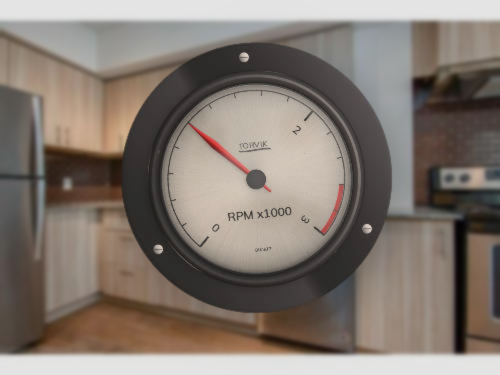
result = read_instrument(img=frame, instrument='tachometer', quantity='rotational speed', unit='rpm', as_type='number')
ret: 1000 rpm
